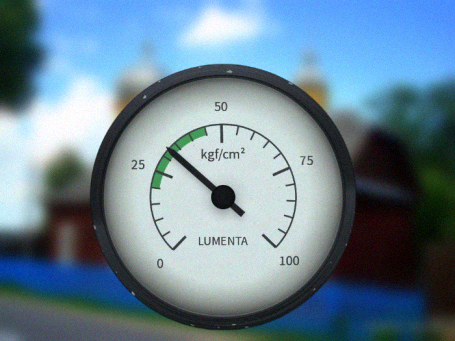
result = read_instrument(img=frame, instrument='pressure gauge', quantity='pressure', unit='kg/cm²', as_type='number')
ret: 32.5 kg/cm²
